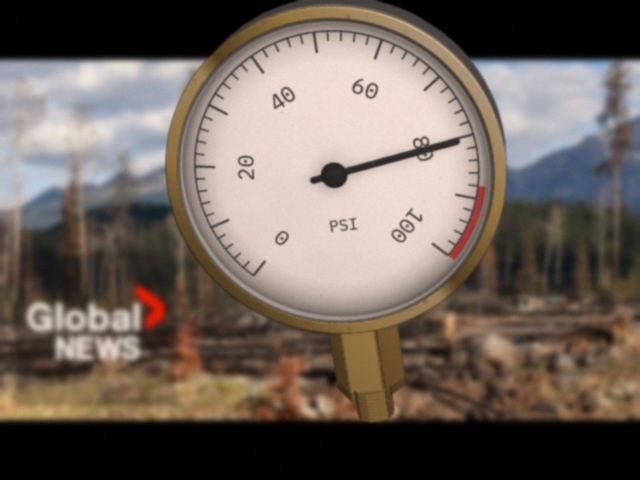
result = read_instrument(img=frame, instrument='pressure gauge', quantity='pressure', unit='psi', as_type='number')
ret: 80 psi
